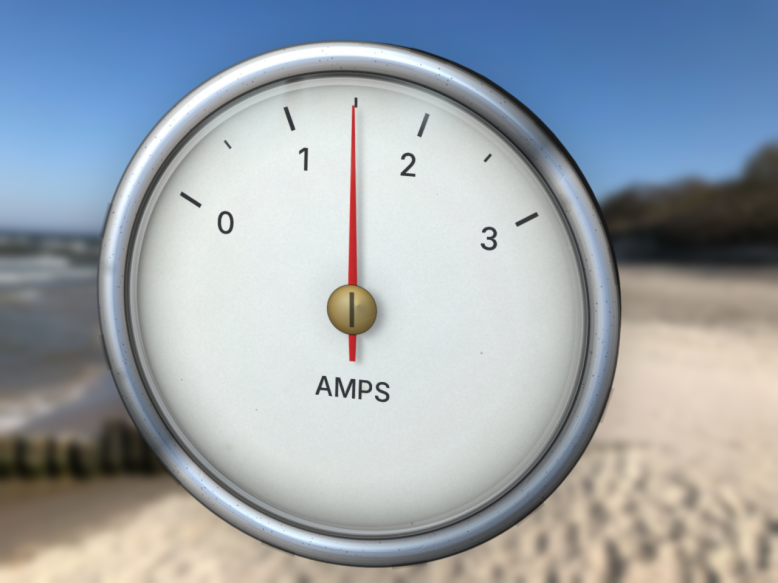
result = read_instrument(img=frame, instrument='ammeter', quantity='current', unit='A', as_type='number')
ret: 1.5 A
